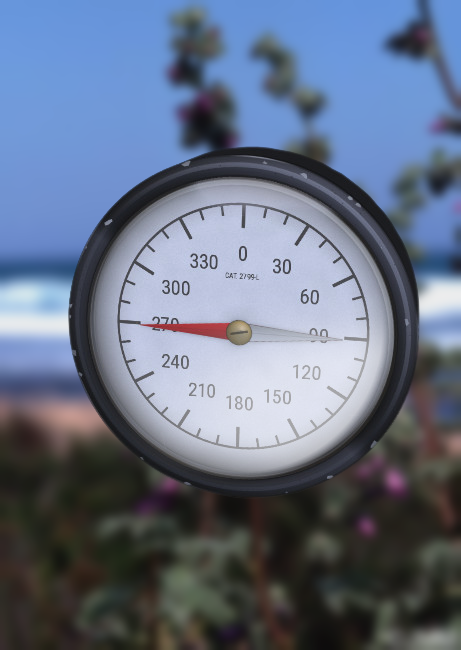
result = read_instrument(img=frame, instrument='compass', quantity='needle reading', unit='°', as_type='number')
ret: 270 °
